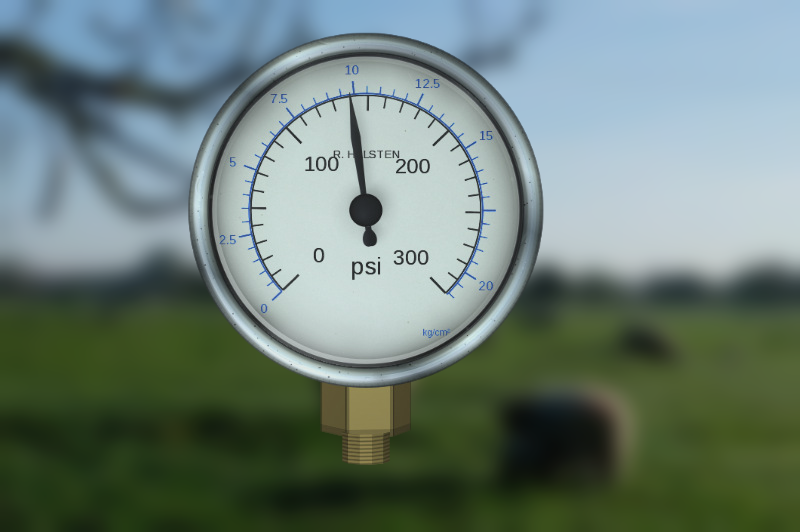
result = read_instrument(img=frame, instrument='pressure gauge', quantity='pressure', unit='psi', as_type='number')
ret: 140 psi
